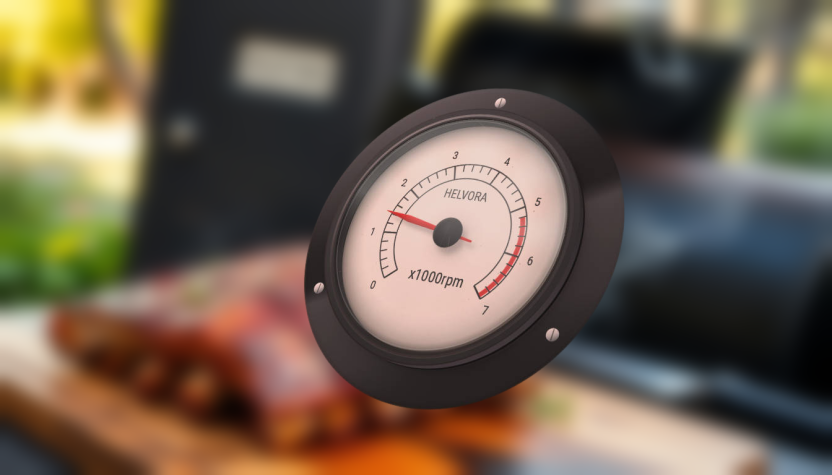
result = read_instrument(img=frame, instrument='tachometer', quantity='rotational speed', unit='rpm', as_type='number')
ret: 1400 rpm
